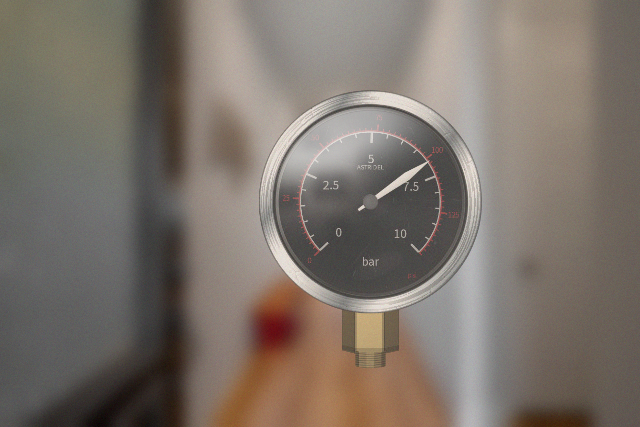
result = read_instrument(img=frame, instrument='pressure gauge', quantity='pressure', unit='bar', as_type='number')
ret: 7 bar
